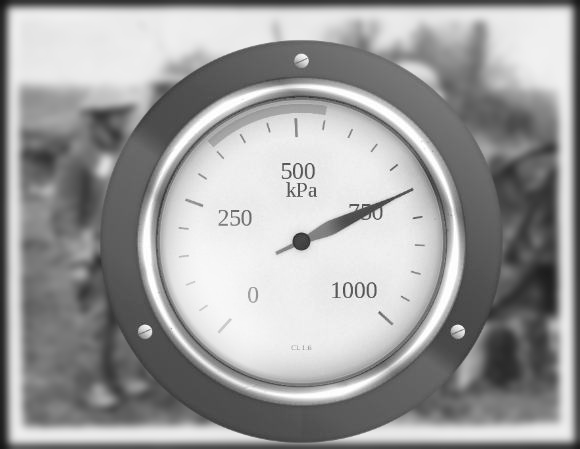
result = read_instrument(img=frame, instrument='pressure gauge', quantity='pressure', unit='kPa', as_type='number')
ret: 750 kPa
